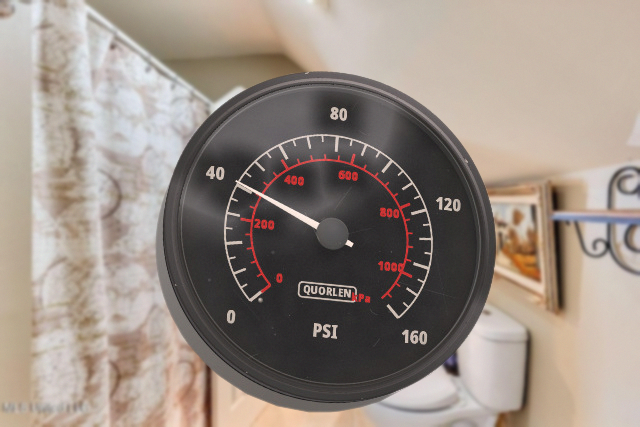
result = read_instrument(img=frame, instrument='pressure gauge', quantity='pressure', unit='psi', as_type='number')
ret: 40 psi
